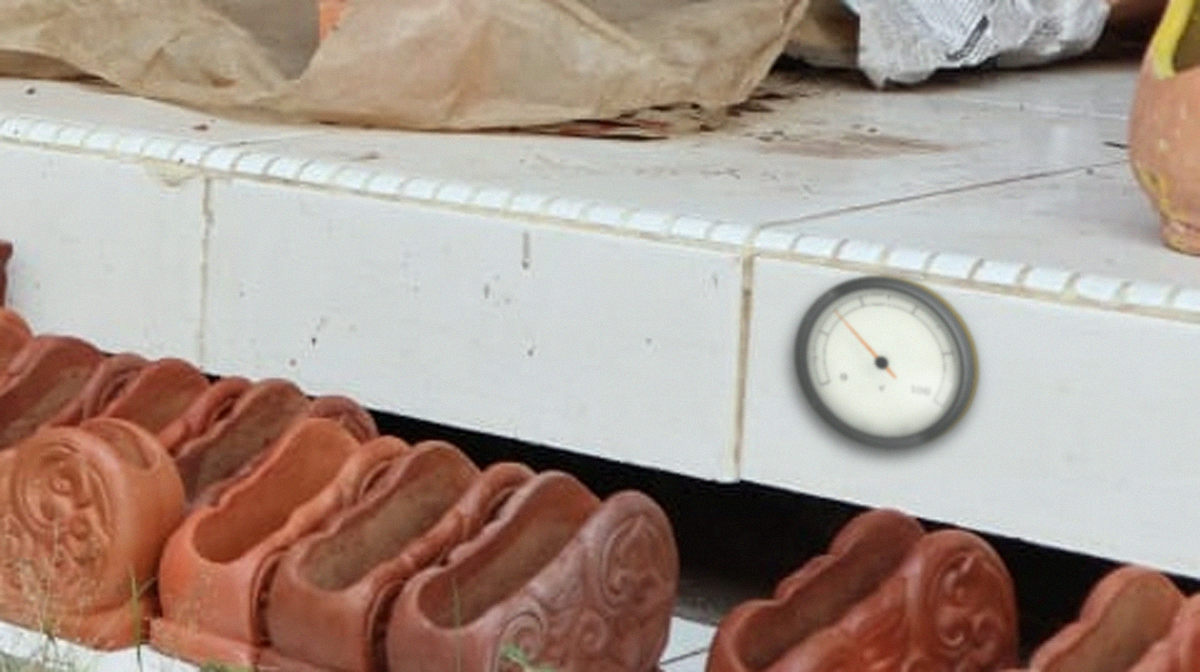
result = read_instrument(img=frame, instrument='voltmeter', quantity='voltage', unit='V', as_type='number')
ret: 30 V
